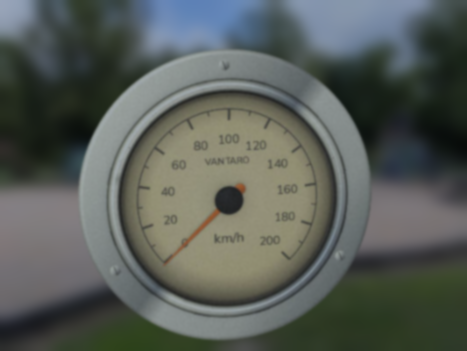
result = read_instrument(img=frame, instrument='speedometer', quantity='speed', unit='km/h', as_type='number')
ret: 0 km/h
